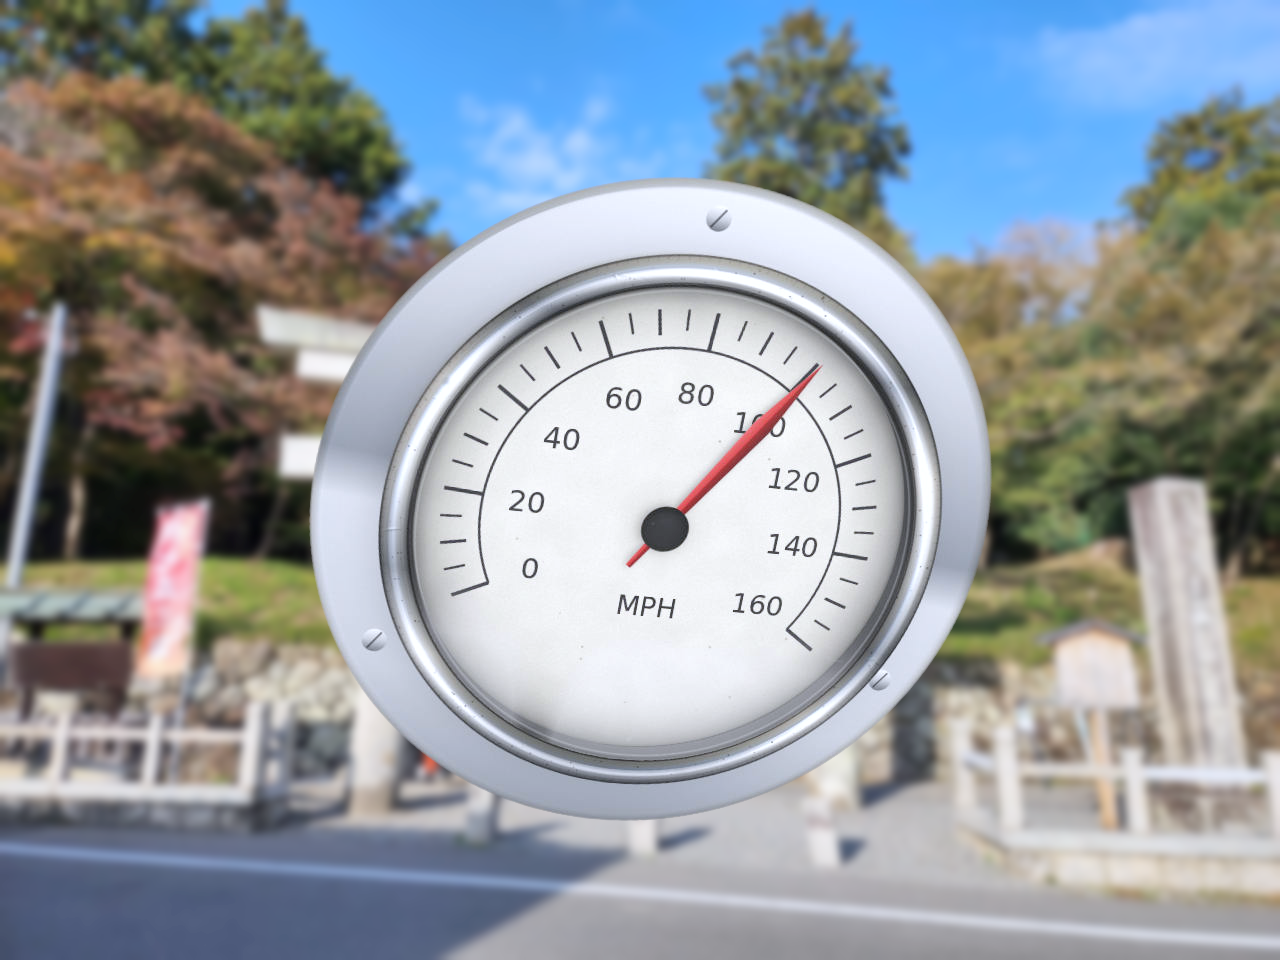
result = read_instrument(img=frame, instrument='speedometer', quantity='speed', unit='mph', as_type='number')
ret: 100 mph
